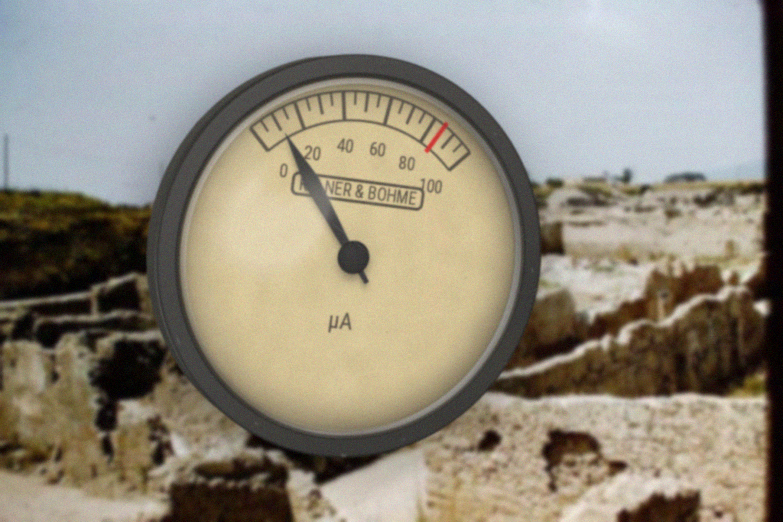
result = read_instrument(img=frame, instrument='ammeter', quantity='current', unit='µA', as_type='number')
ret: 10 µA
